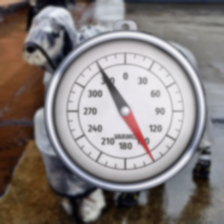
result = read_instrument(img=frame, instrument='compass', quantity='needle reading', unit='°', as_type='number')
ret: 150 °
